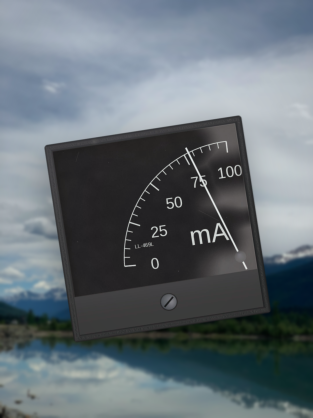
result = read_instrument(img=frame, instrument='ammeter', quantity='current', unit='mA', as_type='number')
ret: 77.5 mA
